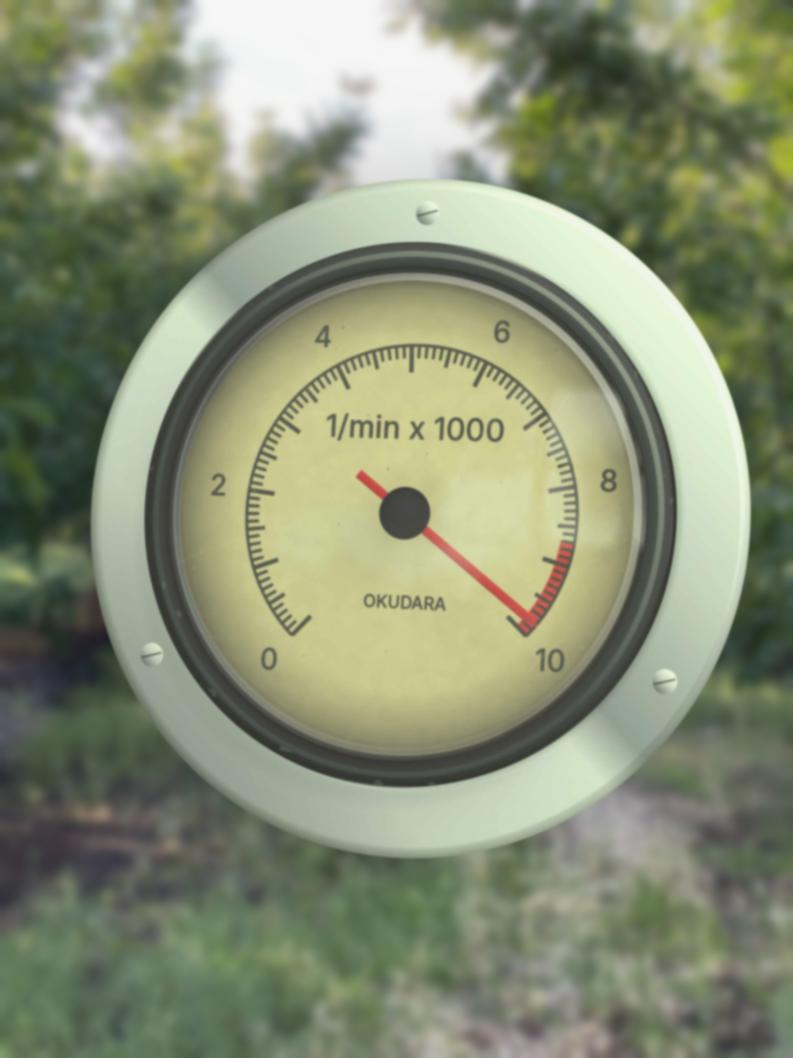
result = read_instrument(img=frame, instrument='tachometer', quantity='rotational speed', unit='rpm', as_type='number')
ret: 9800 rpm
